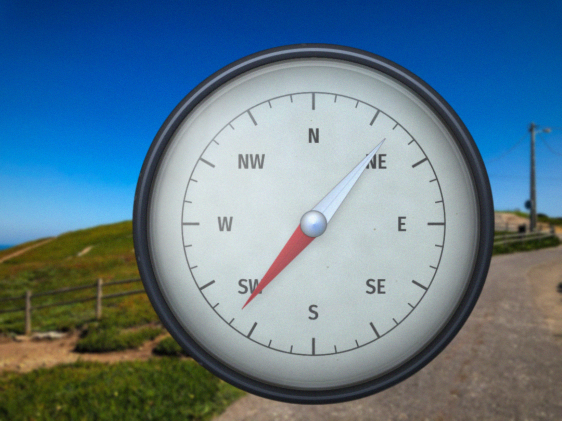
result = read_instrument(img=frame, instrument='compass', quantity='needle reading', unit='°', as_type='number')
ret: 220 °
